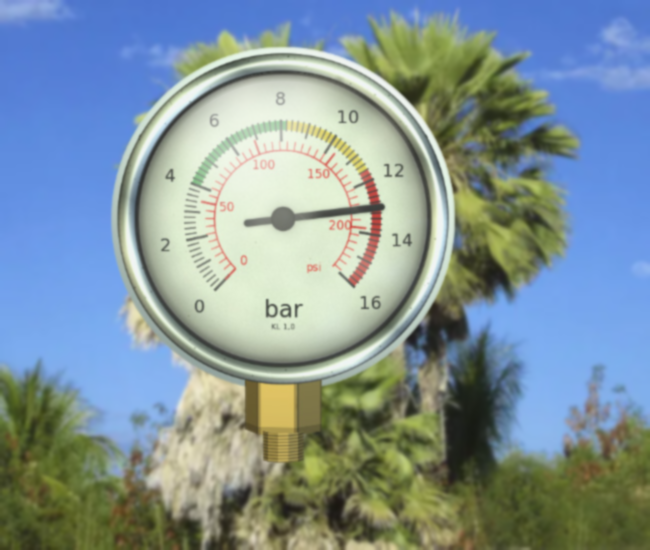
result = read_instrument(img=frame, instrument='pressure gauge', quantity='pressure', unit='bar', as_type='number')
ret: 13 bar
